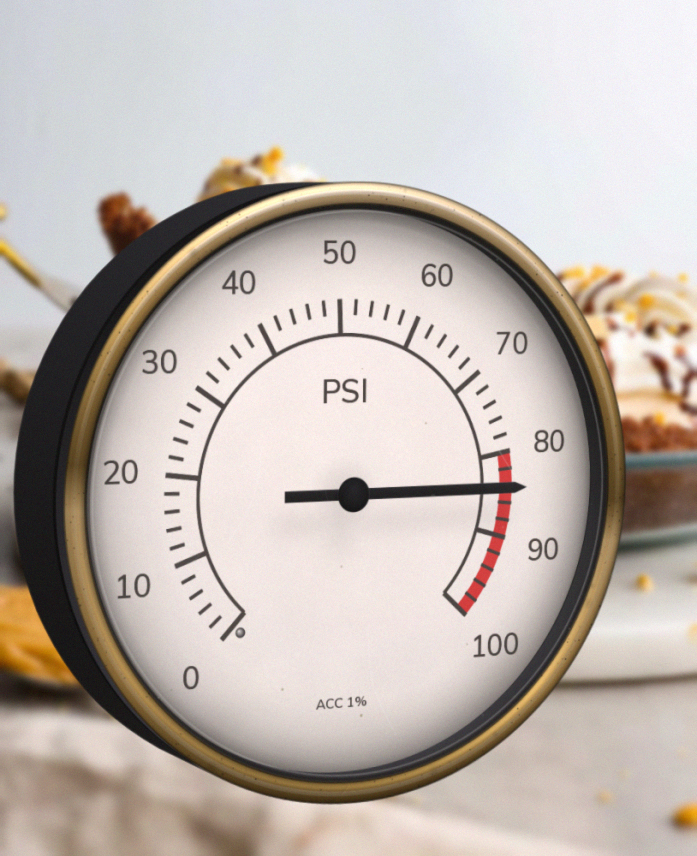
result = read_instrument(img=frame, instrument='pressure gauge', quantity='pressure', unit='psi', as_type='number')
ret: 84 psi
